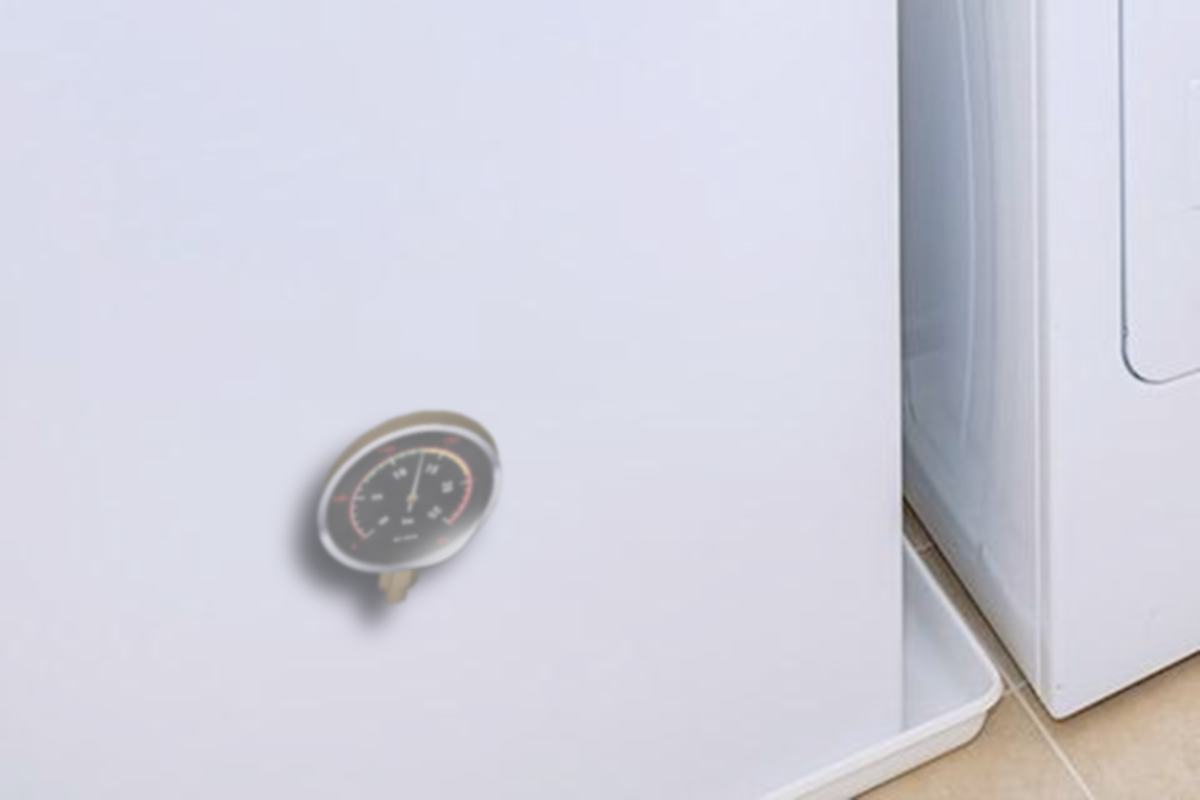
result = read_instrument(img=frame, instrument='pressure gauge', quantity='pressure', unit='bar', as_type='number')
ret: 13 bar
